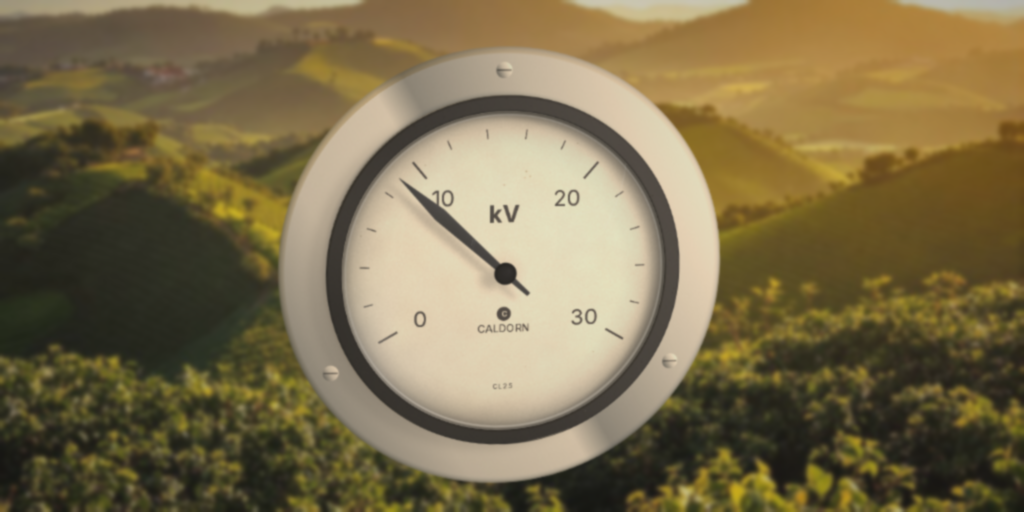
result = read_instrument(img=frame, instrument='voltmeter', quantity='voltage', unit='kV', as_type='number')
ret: 9 kV
